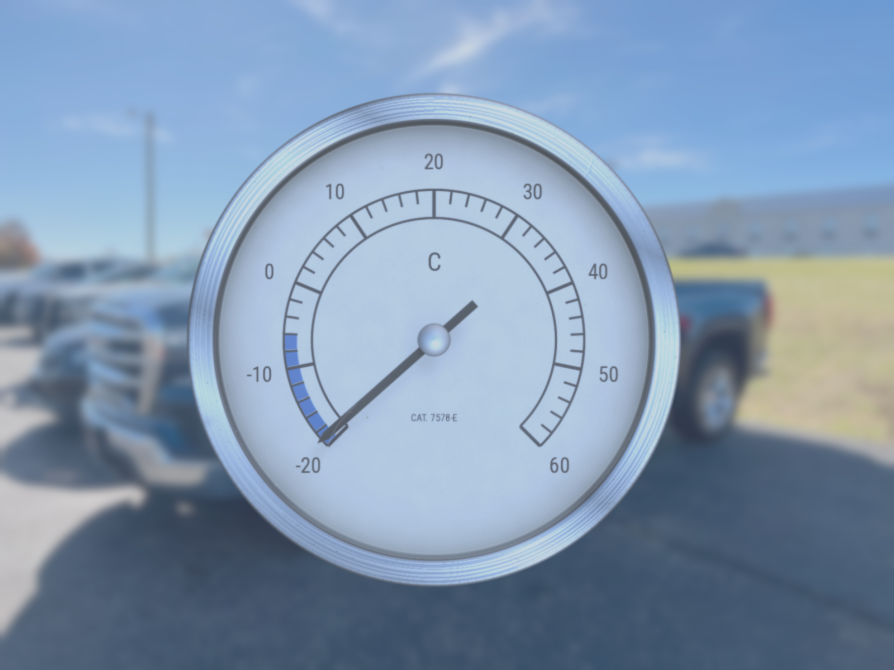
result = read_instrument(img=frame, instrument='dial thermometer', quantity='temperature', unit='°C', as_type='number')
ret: -19 °C
